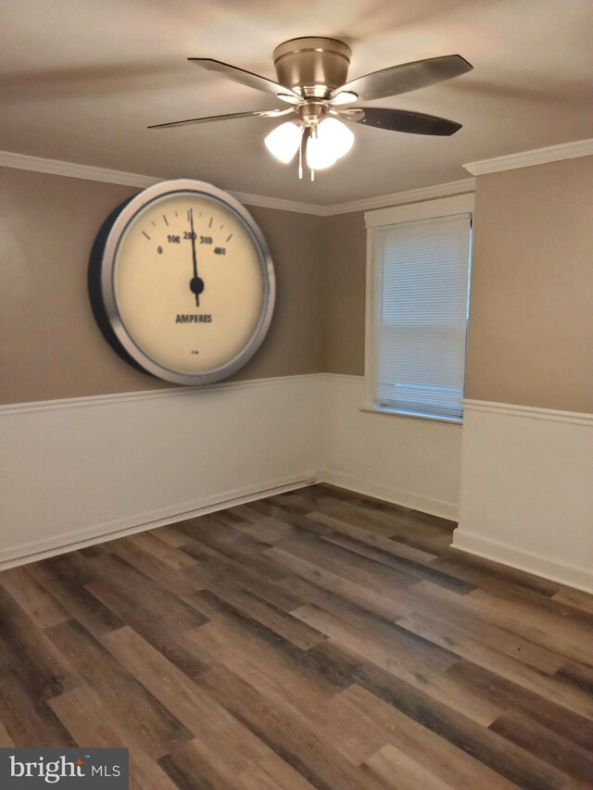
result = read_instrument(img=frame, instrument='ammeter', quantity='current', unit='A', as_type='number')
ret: 200 A
